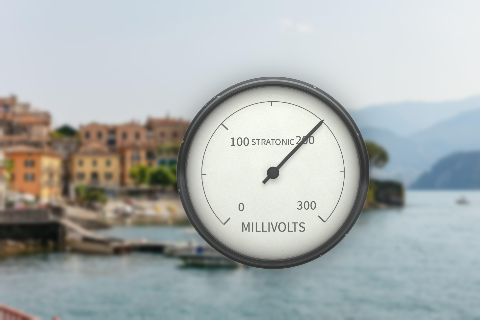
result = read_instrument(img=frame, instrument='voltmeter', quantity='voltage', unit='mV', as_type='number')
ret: 200 mV
